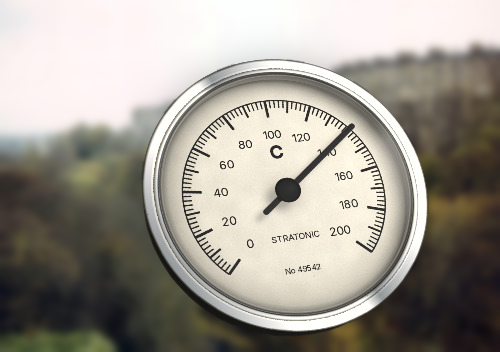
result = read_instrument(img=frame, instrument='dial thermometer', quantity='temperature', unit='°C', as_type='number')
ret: 140 °C
